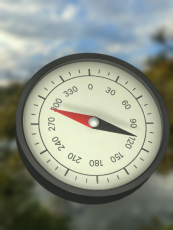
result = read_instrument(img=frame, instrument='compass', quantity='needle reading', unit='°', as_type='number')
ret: 290 °
